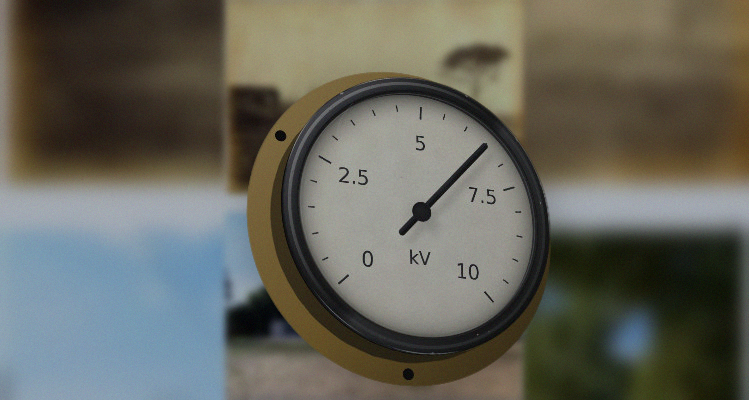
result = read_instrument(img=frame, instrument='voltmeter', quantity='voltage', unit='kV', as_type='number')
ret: 6.5 kV
